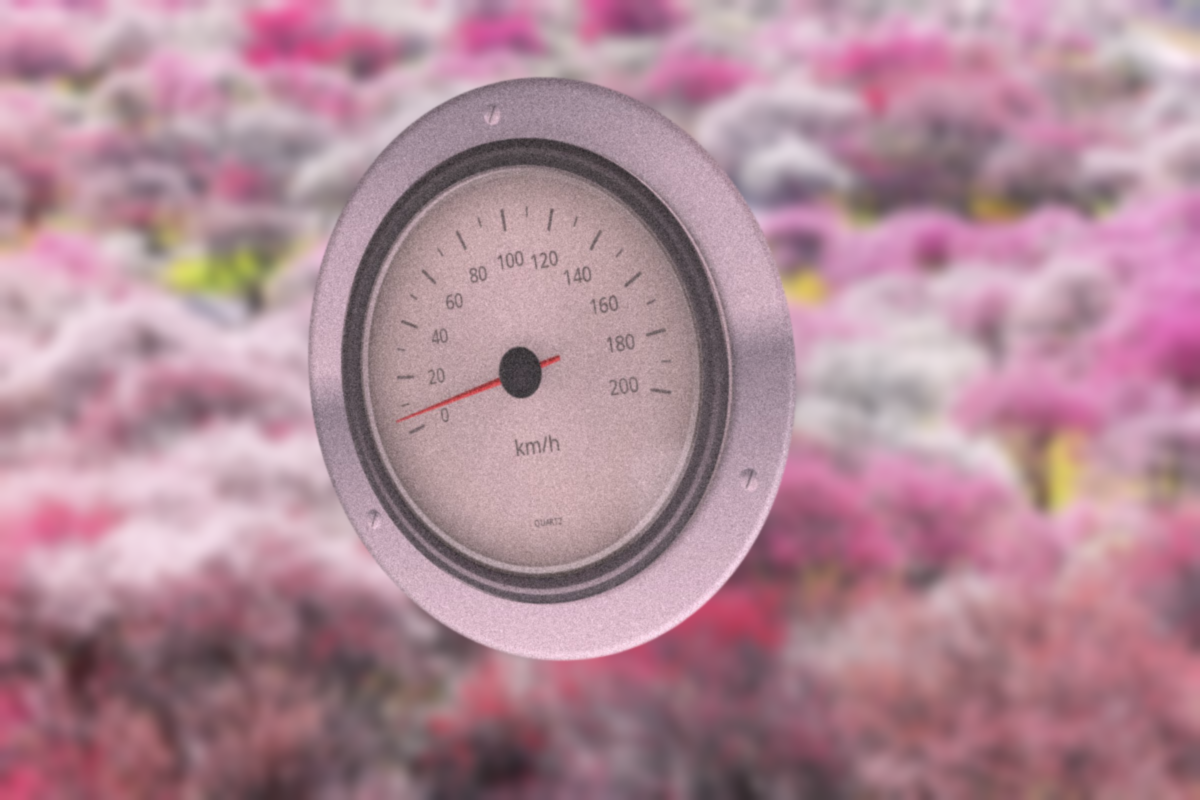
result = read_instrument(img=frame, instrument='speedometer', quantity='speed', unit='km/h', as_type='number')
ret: 5 km/h
